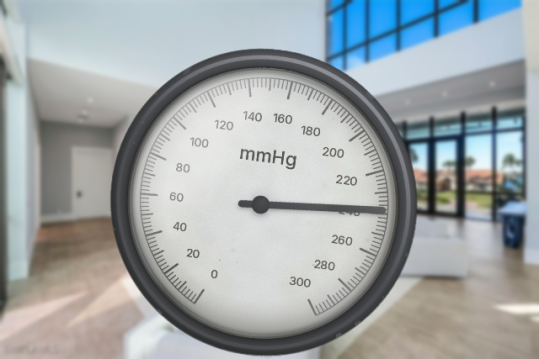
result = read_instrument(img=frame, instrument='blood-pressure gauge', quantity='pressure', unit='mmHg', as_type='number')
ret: 238 mmHg
